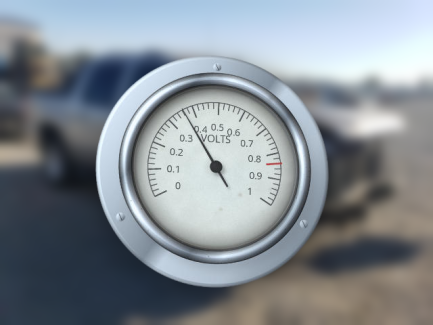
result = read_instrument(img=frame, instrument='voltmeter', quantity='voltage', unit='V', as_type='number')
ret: 0.36 V
